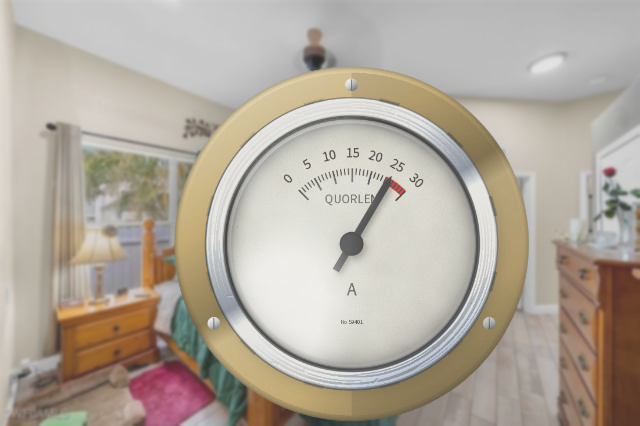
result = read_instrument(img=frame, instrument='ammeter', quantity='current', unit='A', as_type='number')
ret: 25 A
